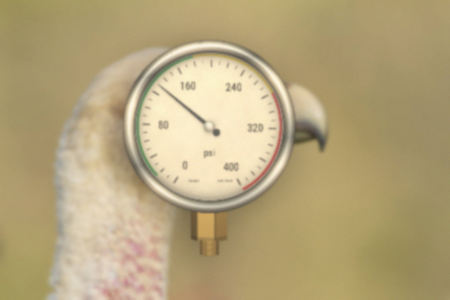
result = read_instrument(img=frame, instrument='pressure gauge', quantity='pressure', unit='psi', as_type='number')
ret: 130 psi
